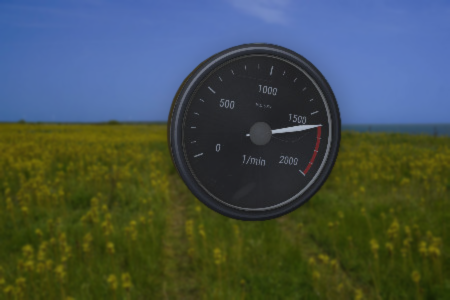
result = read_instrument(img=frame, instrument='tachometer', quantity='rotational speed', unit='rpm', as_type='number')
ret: 1600 rpm
